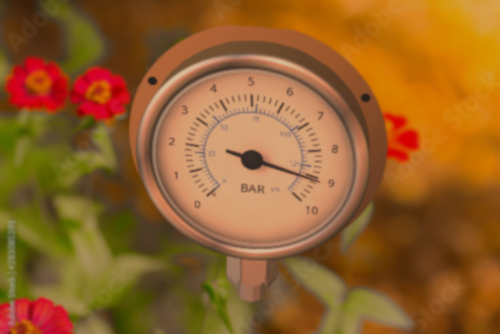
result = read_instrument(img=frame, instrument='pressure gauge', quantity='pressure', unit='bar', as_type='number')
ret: 9 bar
